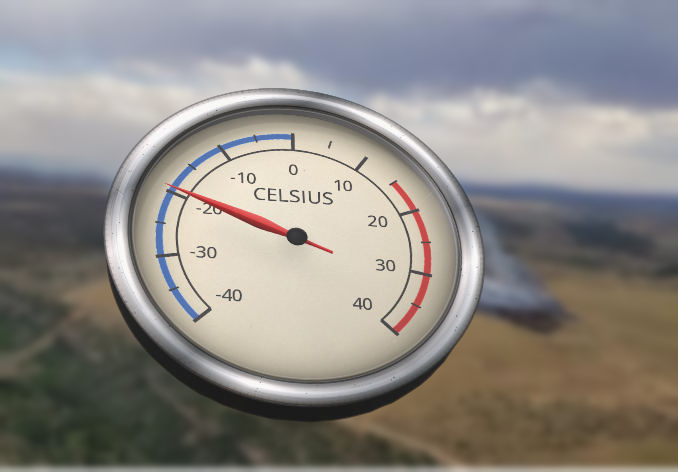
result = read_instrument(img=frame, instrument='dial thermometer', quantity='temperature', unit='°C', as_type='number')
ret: -20 °C
